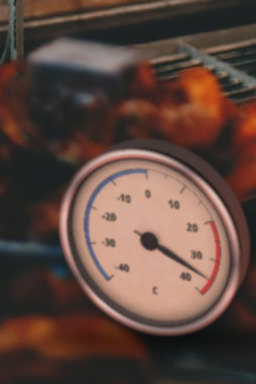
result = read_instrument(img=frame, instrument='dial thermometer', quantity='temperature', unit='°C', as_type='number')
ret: 35 °C
